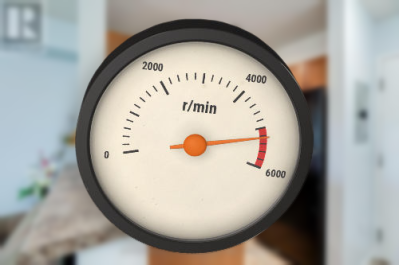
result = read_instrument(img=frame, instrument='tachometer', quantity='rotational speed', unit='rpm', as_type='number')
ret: 5200 rpm
